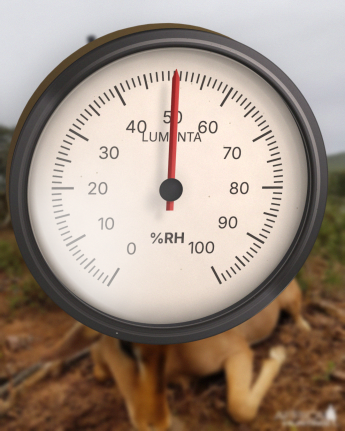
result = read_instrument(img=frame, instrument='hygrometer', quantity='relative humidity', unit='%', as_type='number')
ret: 50 %
